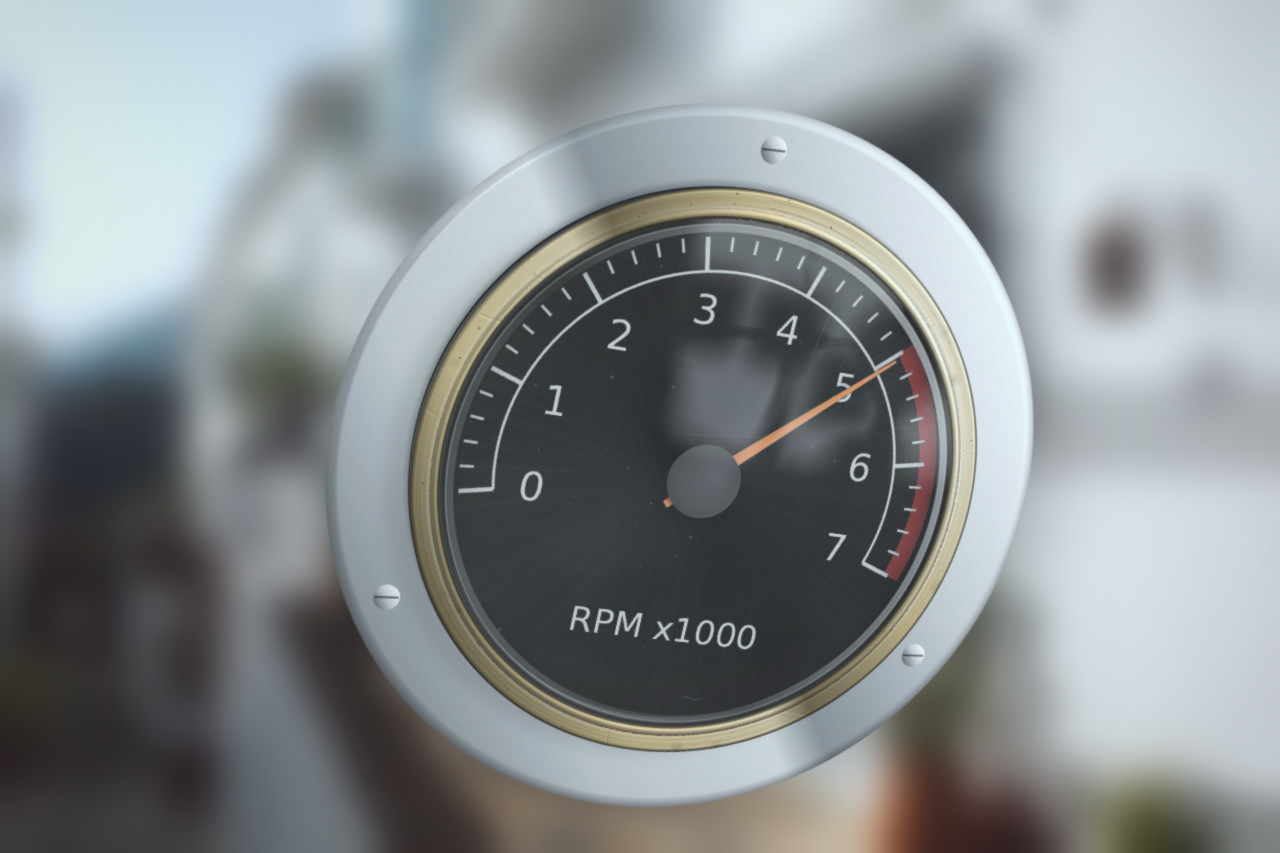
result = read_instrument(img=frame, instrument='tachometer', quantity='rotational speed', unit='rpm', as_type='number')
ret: 5000 rpm
